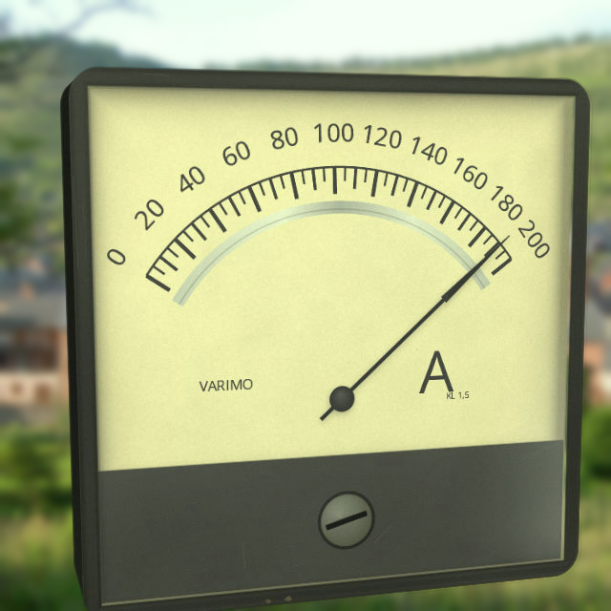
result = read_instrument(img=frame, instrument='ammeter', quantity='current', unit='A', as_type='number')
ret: 190 A
